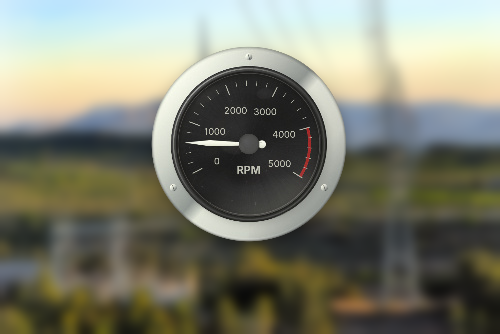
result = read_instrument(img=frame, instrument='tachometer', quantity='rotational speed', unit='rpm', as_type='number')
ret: 600 rpm
